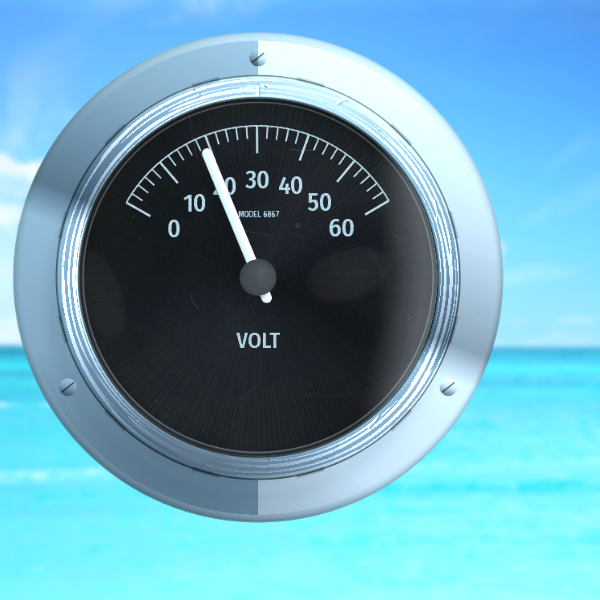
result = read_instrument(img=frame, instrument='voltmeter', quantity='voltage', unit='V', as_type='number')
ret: 19 V
